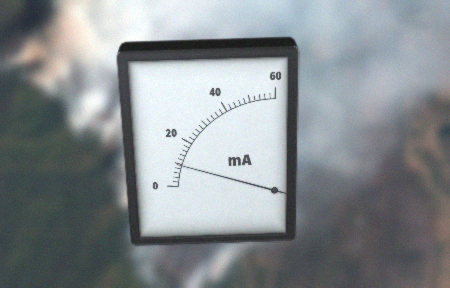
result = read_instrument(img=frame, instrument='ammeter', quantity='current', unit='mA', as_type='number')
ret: 10 mA
